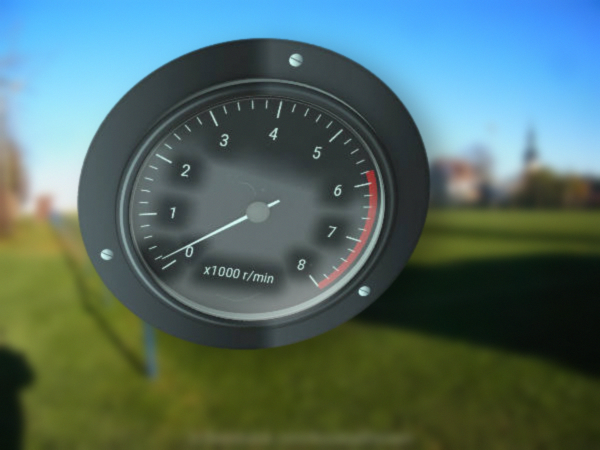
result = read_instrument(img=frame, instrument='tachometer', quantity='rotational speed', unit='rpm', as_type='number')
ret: 200 rpm
